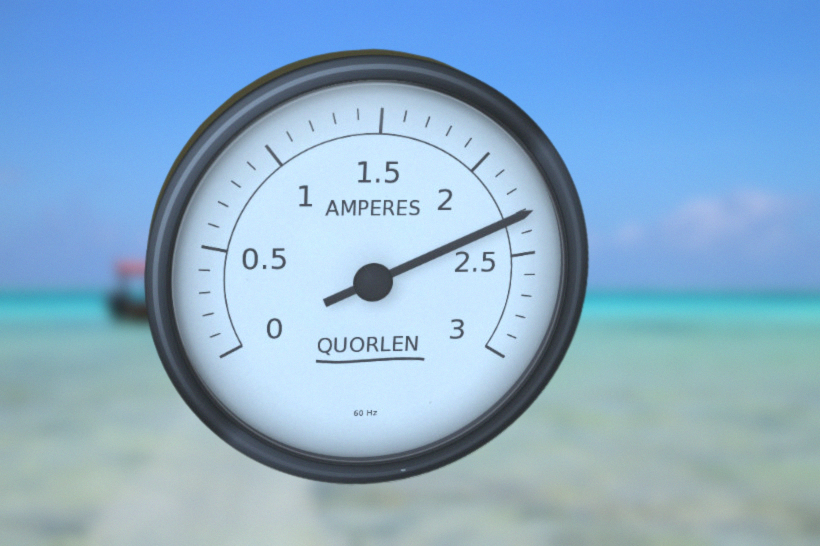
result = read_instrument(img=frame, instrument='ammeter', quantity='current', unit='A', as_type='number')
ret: 2.3 A
